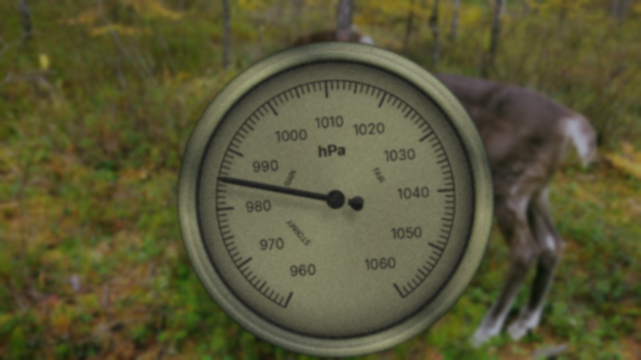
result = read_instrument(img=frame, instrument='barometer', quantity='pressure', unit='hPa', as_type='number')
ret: 985 hPa
